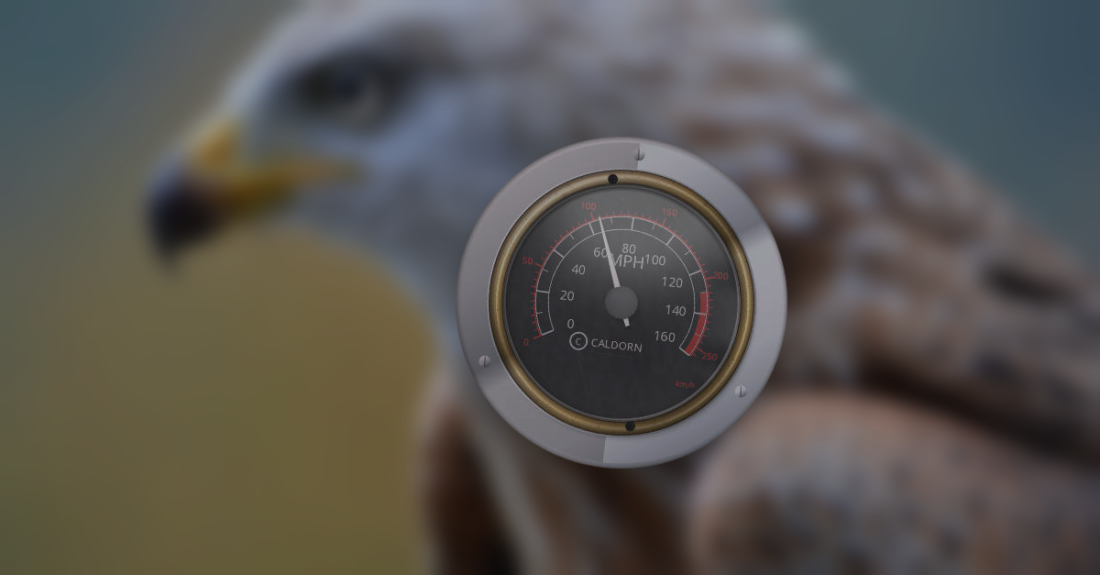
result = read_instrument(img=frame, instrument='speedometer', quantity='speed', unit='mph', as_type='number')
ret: 65 mph
